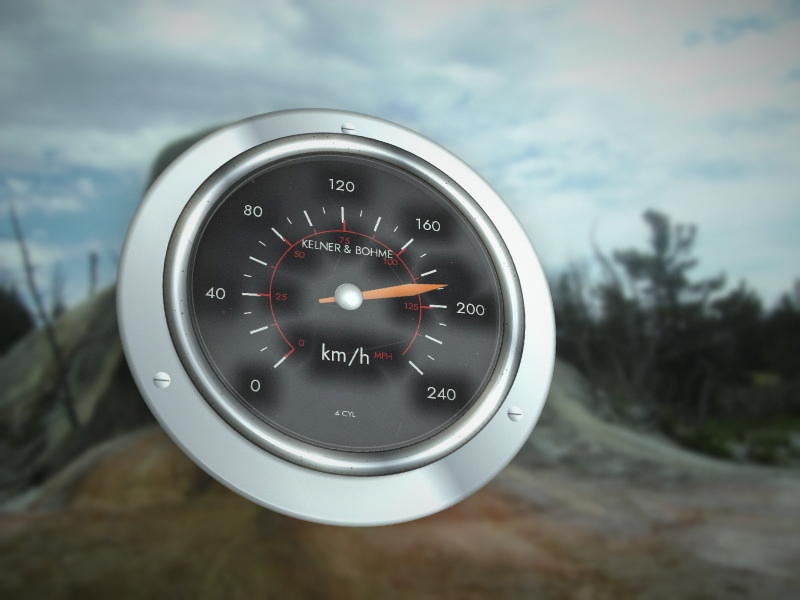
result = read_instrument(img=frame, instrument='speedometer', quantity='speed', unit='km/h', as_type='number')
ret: 190 km/h
